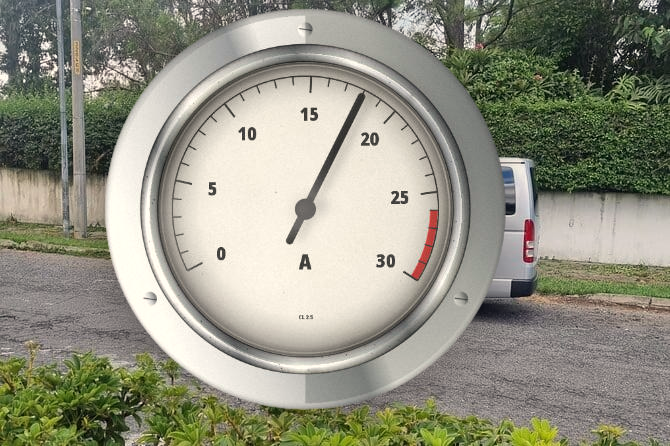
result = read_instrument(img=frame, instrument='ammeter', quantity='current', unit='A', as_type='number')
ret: 18 A
